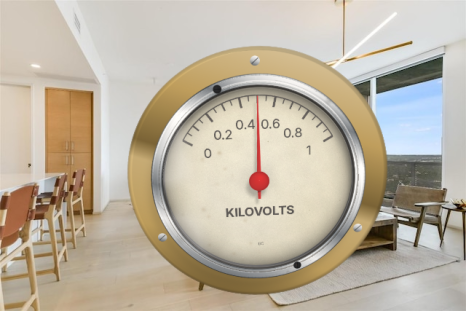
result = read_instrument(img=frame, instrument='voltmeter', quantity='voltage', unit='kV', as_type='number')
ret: 0.5 kV
